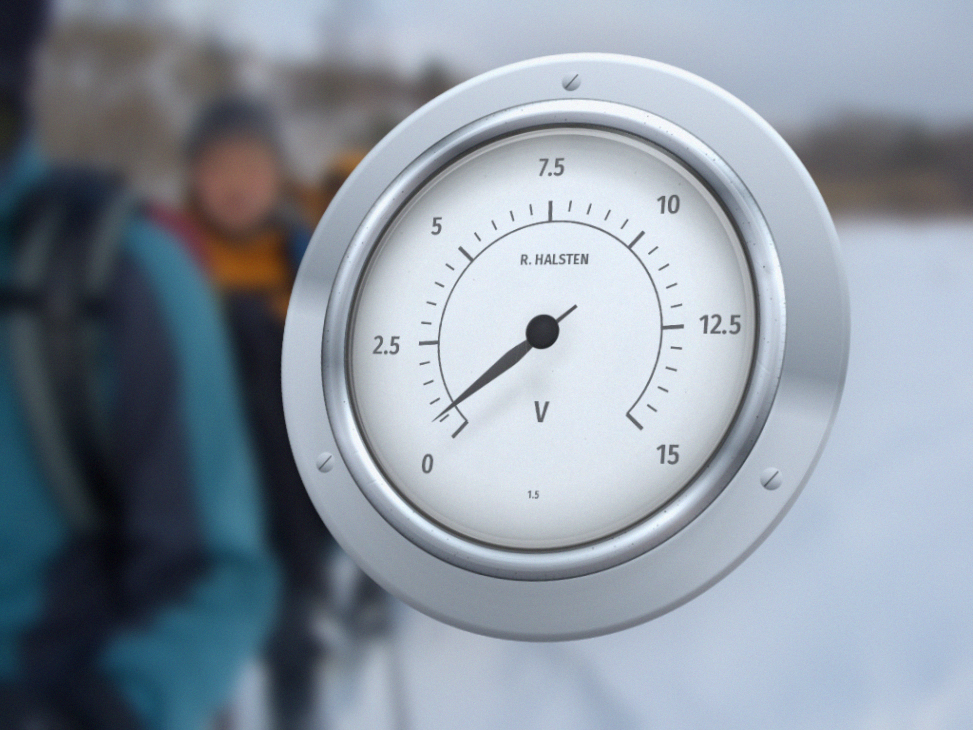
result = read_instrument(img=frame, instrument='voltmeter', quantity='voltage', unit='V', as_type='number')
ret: 0.5 V
